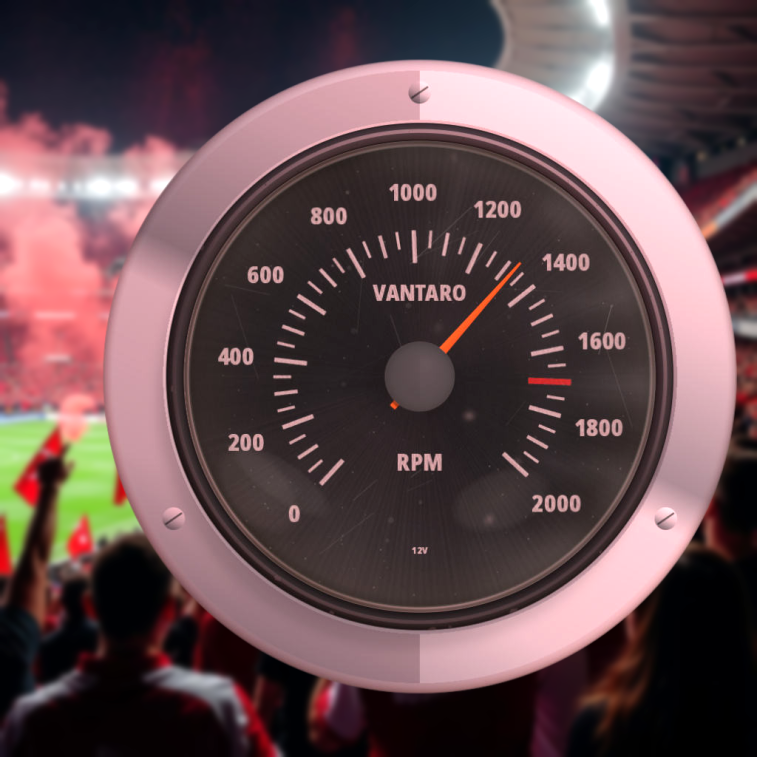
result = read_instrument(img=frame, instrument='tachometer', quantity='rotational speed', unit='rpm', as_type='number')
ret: 1325 rpm
